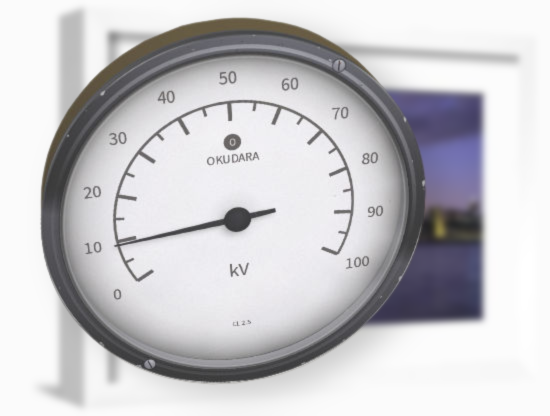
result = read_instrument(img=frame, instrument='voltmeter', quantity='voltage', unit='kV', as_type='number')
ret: 10 kV
